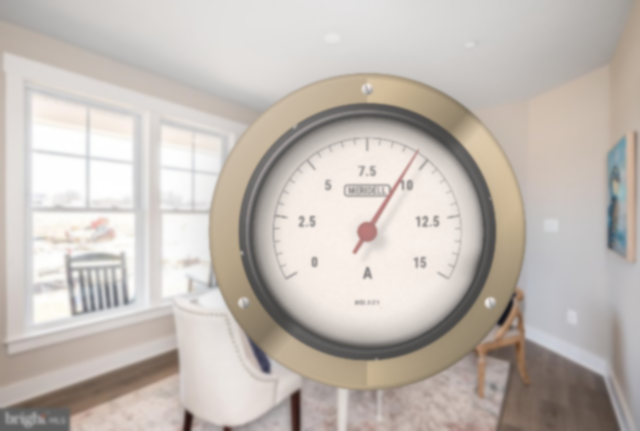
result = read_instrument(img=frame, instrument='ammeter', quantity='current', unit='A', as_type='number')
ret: 9.5 A
